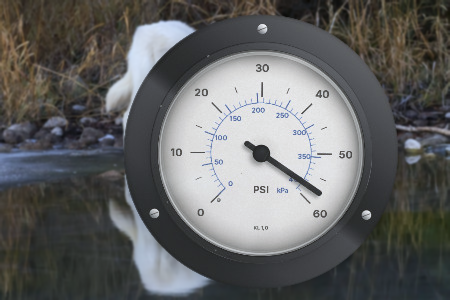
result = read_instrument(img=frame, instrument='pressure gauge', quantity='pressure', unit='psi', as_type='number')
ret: 57.5 psi
